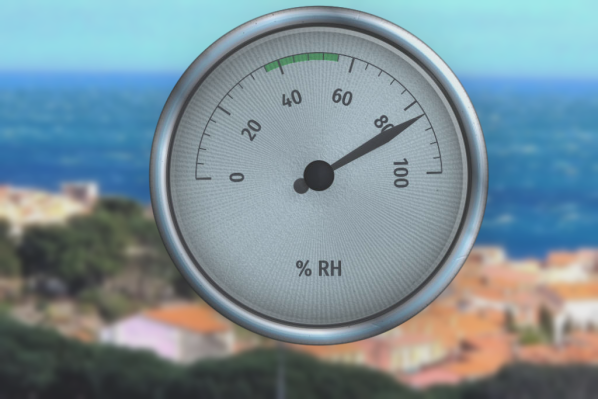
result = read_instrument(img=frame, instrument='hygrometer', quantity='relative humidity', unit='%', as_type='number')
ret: 84 %
